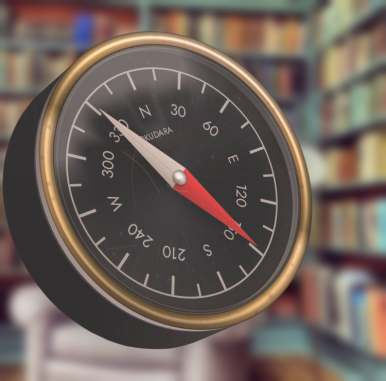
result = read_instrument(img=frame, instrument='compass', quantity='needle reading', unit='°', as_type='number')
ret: 150 °
